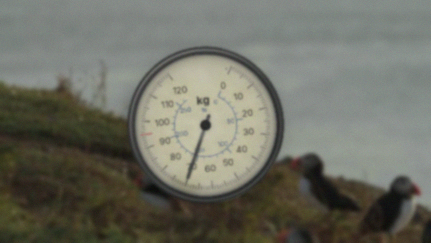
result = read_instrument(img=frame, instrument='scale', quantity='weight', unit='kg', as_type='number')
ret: 70 kg
